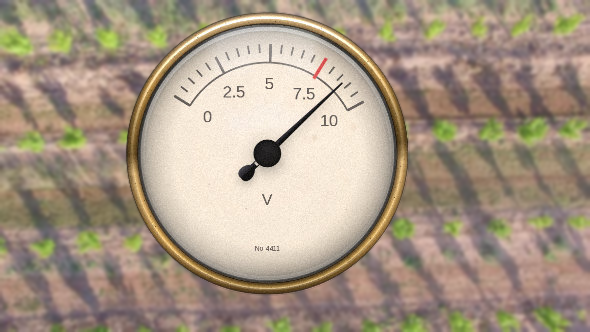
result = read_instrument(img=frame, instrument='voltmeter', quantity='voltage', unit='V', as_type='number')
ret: 8.75 V
